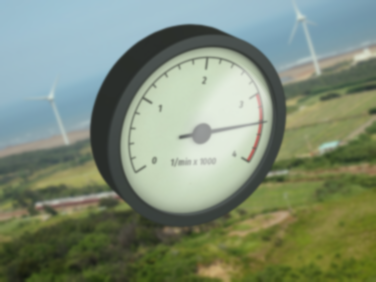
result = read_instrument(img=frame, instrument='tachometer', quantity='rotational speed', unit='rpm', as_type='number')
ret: 3400 rpm
